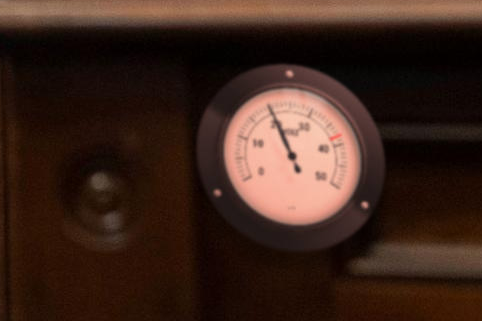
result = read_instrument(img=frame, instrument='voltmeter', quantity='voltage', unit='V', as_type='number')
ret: 20 V
